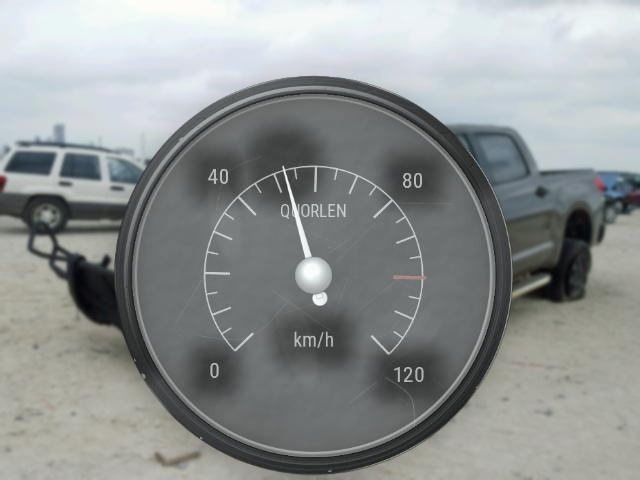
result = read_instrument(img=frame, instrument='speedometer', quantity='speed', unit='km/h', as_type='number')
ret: 52.5 km/h
